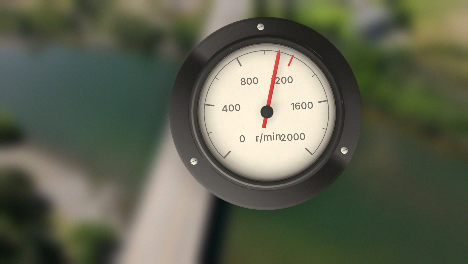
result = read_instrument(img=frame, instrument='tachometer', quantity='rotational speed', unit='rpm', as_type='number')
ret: 1100 rpm
